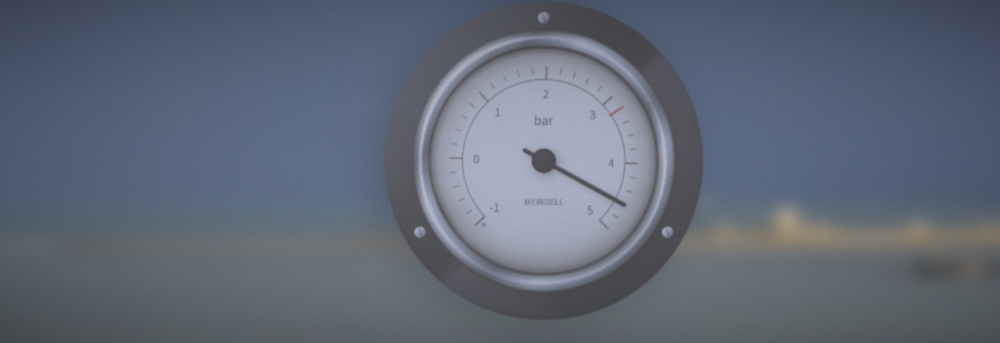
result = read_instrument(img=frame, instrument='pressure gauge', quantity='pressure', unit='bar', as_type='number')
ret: 4.6 bar
